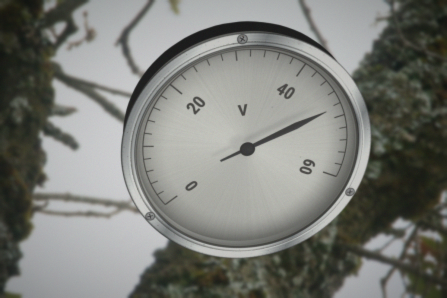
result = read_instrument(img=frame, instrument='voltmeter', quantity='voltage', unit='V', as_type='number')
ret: 48 V
